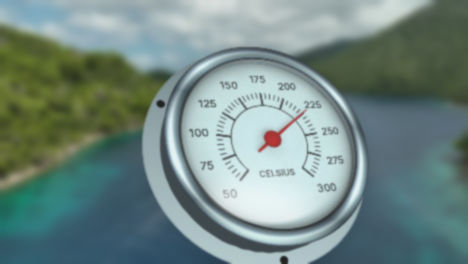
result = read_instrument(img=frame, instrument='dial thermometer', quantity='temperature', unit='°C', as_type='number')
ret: 225 °C
